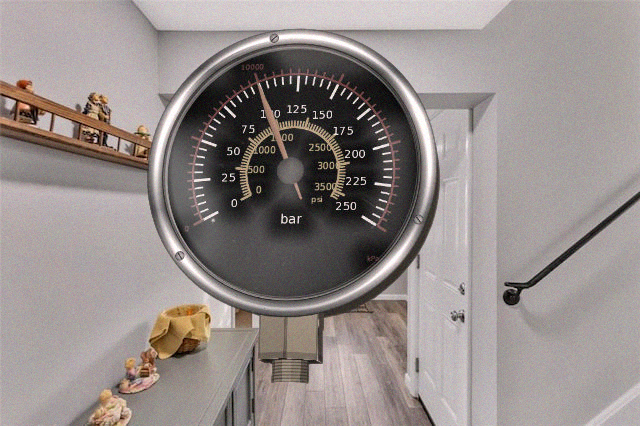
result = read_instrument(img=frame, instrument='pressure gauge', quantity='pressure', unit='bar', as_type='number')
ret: 100 bar
